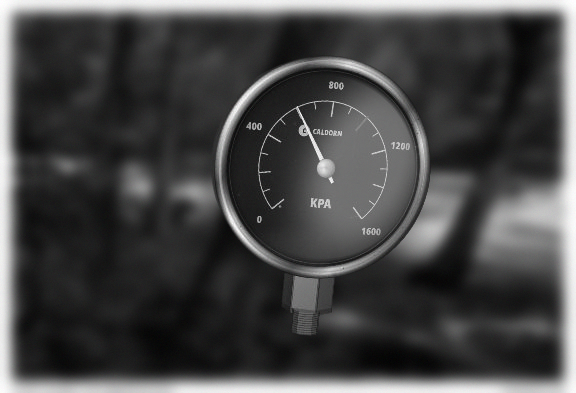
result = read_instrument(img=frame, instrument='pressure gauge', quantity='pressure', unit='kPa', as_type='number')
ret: 600 kPa
